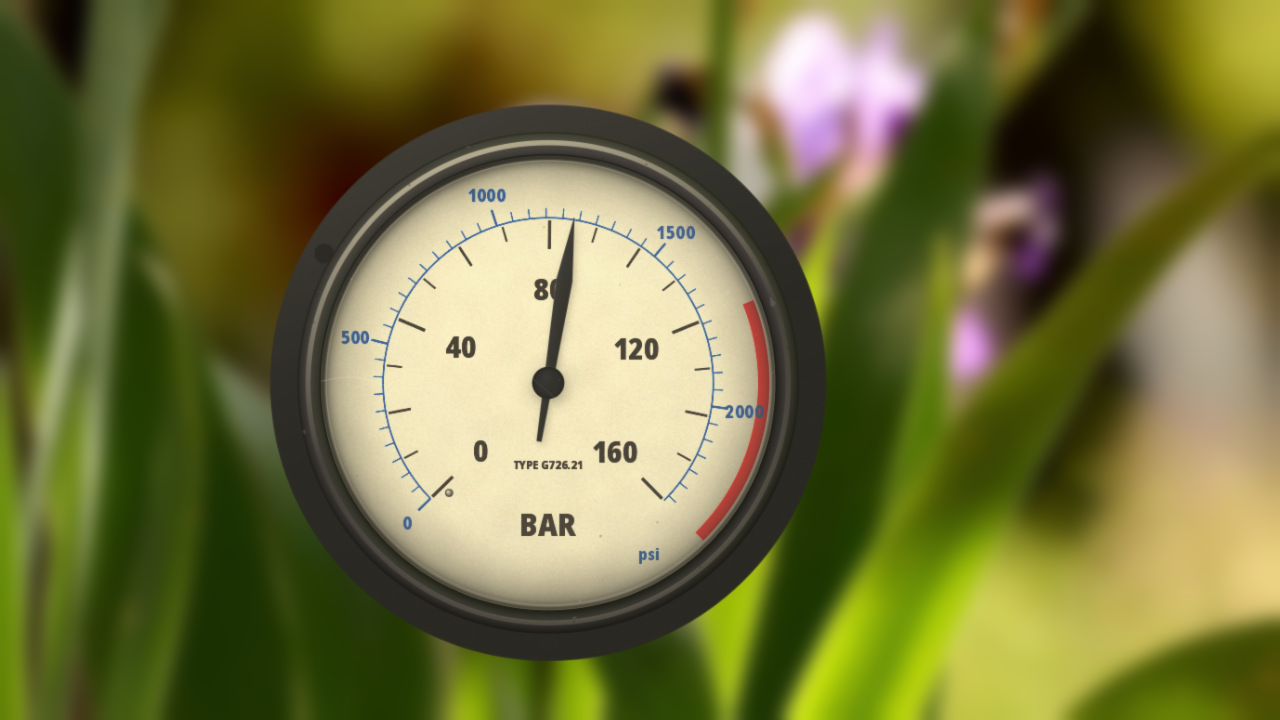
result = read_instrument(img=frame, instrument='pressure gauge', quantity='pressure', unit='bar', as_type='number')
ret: 85 bar
